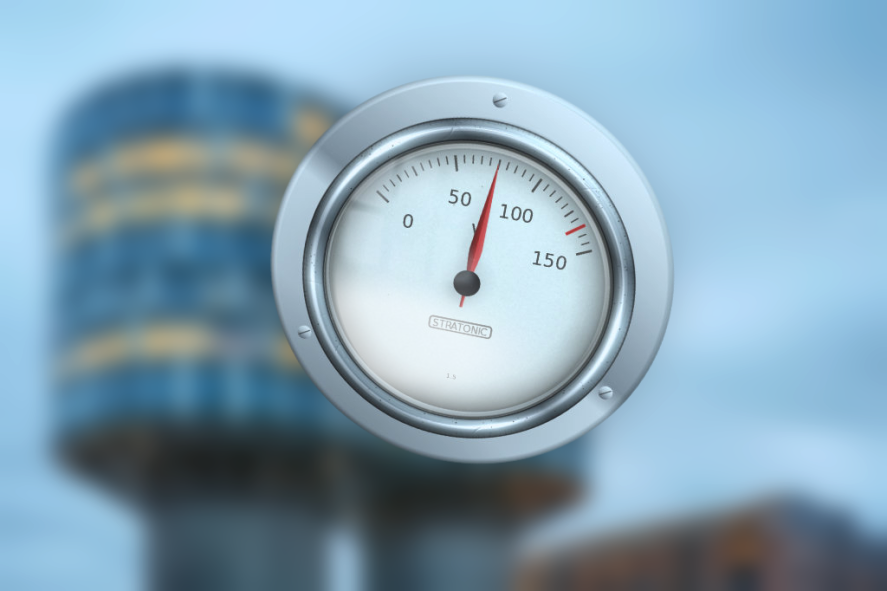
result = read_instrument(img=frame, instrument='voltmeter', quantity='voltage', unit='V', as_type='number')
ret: 75 V
